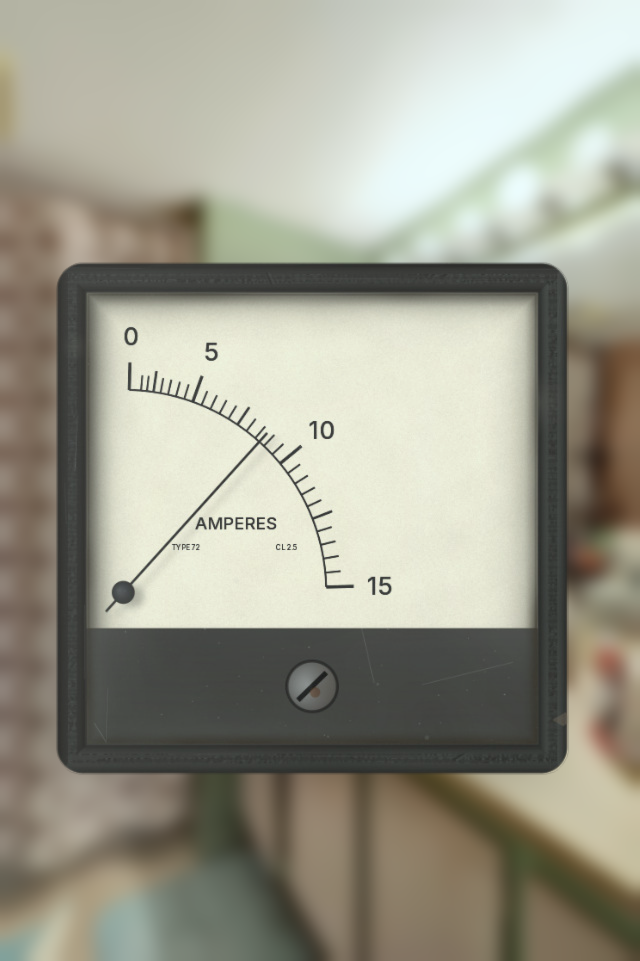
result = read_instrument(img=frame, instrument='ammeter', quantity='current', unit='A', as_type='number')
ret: 8.75 A
